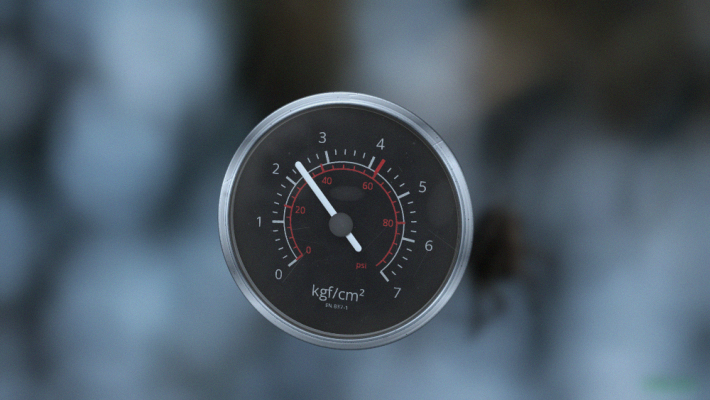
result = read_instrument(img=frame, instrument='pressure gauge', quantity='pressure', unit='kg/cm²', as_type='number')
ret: 2.4 kg/cm²
